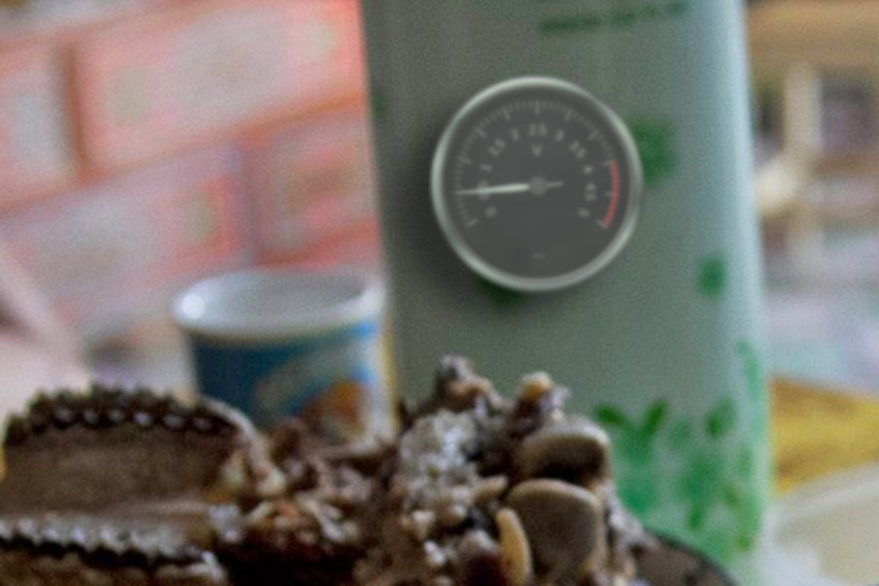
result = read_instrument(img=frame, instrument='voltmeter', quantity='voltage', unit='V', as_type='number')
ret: 0.5 V
